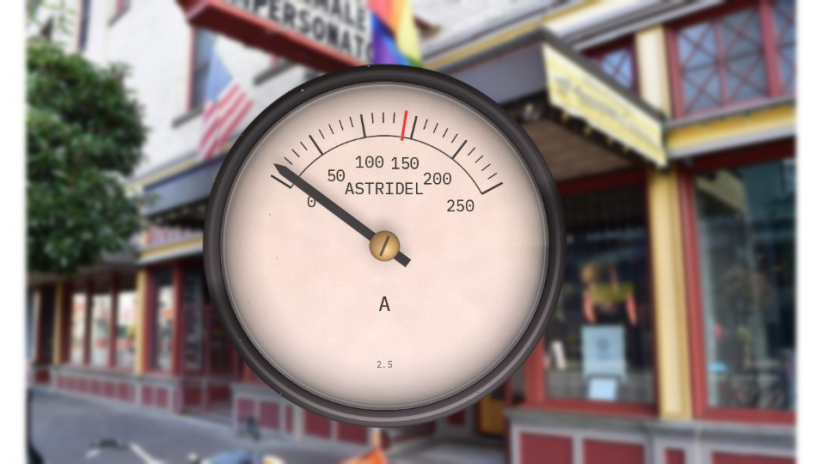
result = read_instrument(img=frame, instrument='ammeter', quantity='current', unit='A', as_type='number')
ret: 10 A
